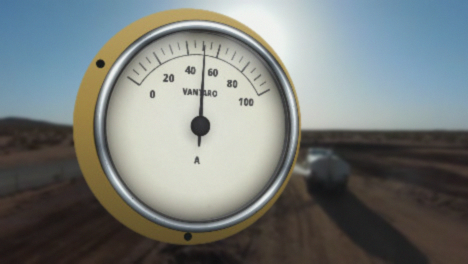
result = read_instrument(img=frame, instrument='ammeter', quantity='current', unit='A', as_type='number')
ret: 50 A
